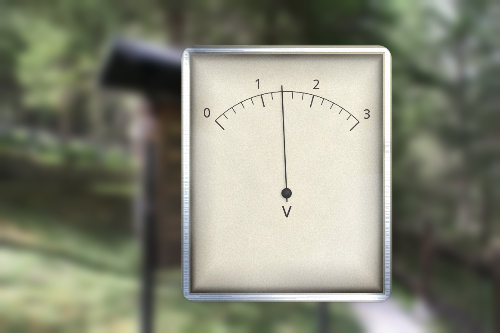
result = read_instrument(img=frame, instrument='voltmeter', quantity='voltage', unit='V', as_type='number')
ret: 1.4 V
